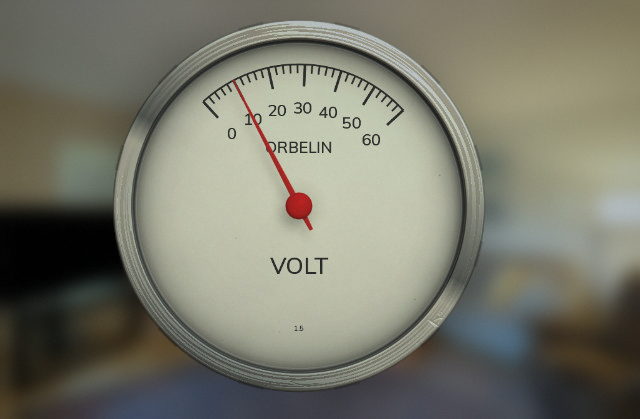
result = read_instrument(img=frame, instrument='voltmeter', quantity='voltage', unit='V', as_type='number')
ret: 10 V
